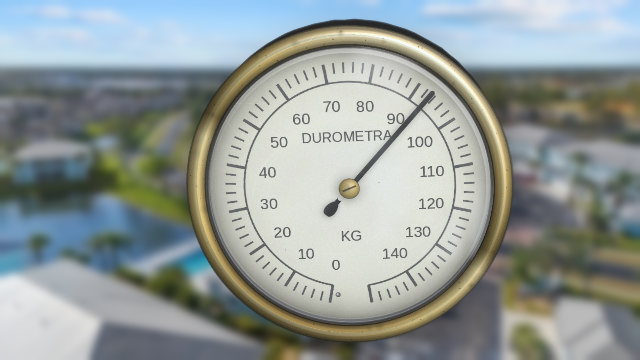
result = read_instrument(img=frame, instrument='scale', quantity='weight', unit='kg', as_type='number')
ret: 93 kg
